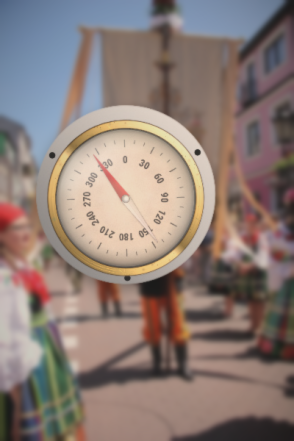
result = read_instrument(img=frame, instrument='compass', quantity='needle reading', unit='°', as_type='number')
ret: 325 °
